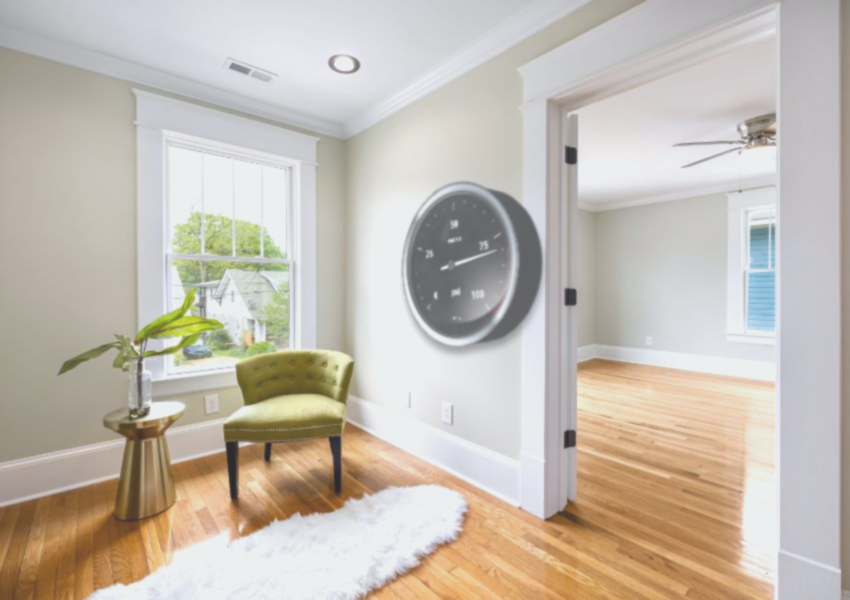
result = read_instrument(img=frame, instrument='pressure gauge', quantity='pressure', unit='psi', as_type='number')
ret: 80 psi
